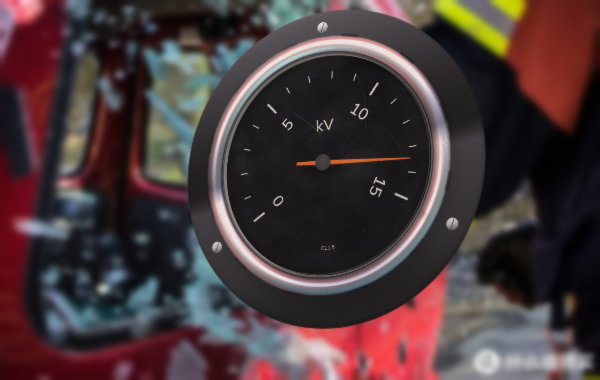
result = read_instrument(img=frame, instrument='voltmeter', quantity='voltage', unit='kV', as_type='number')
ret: 13.5 kV
